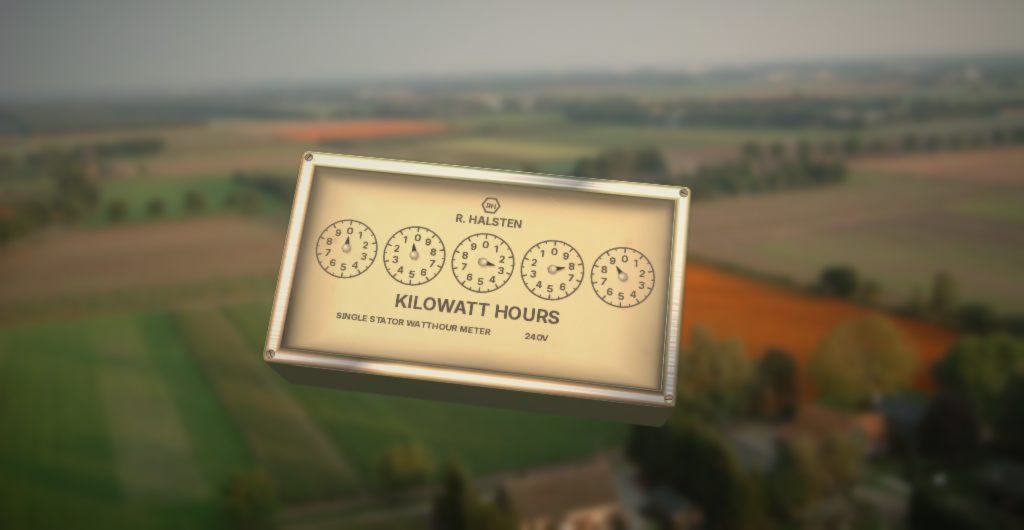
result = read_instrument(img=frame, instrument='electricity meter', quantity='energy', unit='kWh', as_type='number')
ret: 279 kWh
